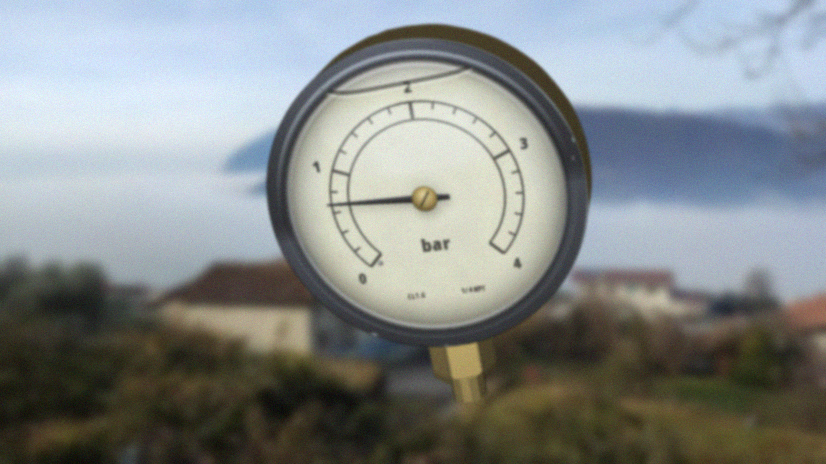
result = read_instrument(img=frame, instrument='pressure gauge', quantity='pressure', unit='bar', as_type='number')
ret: 0.7 bar
